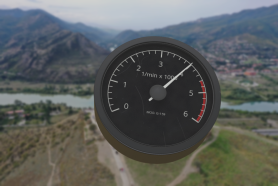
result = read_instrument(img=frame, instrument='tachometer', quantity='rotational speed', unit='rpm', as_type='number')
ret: 4000 rpm
